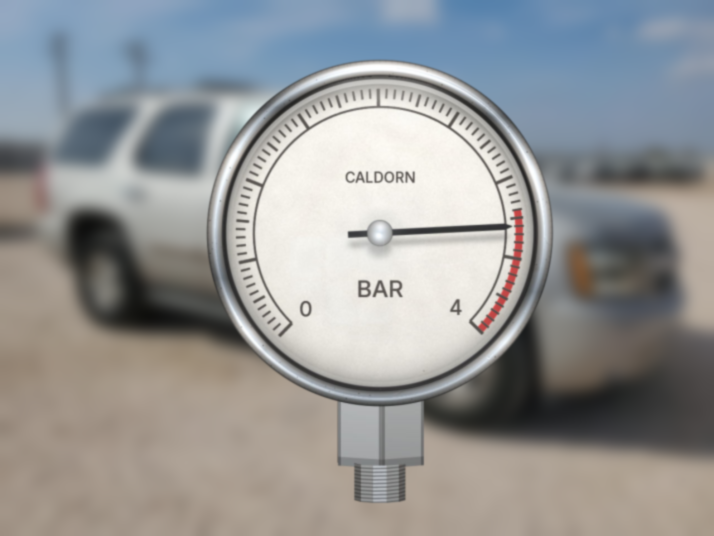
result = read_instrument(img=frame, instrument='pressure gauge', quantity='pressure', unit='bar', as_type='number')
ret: 3.3 bar
